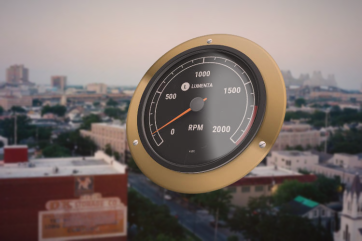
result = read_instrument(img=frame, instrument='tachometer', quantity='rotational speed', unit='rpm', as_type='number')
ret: 100 rpm
